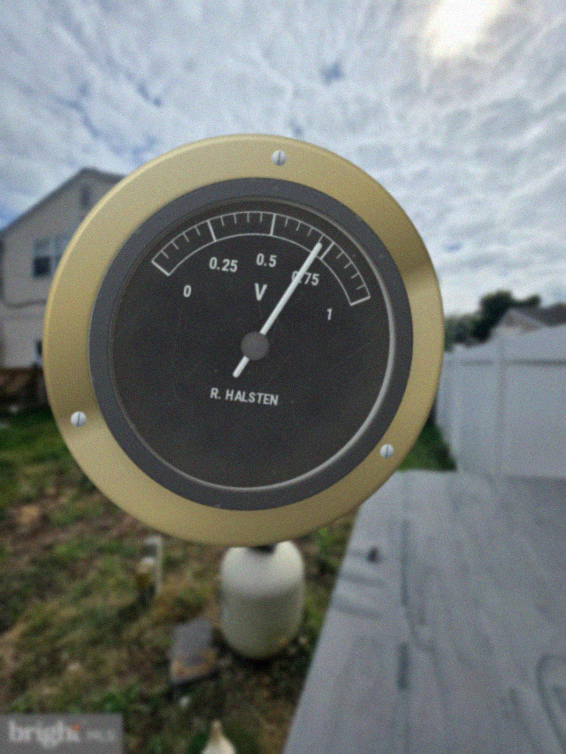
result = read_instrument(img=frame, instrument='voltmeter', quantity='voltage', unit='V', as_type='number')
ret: 0.7 V
